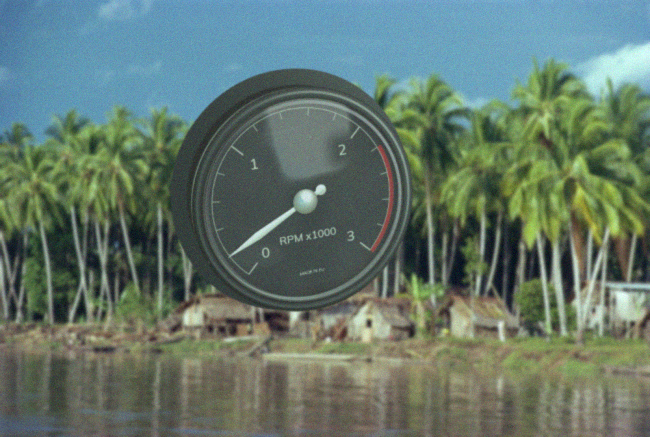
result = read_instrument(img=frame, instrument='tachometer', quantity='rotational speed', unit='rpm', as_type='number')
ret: 200 rpm
